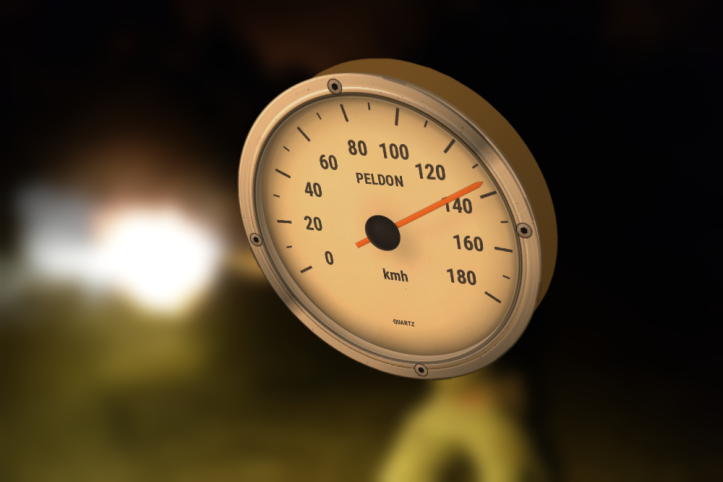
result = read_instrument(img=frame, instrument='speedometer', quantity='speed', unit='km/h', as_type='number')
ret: 135 km/h
